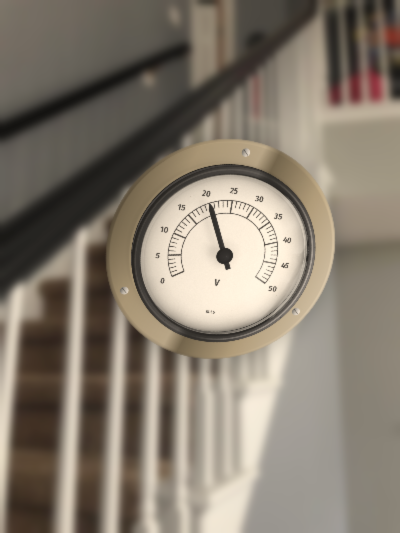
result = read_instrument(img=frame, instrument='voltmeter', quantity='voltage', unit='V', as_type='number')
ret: 20 V
